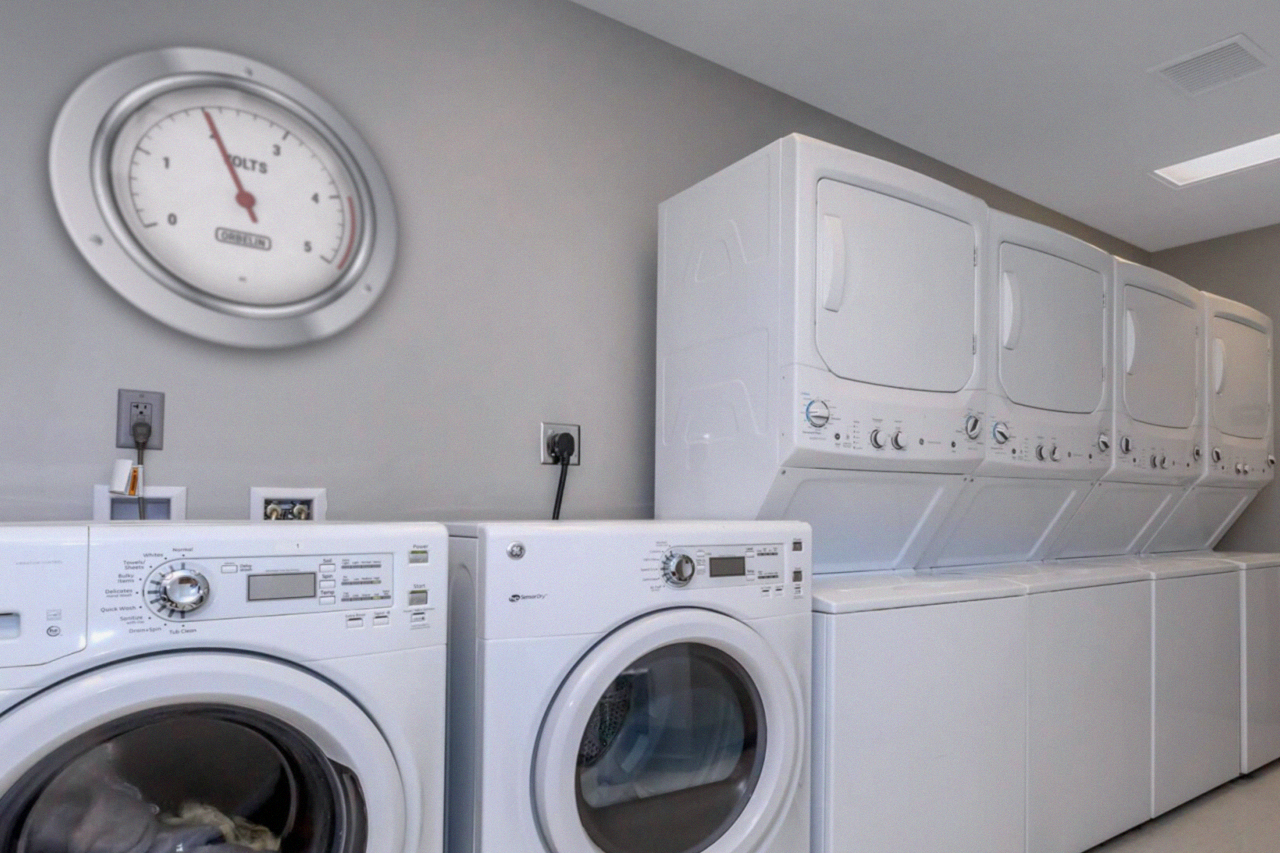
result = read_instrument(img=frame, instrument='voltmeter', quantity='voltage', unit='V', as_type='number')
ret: 2 V
